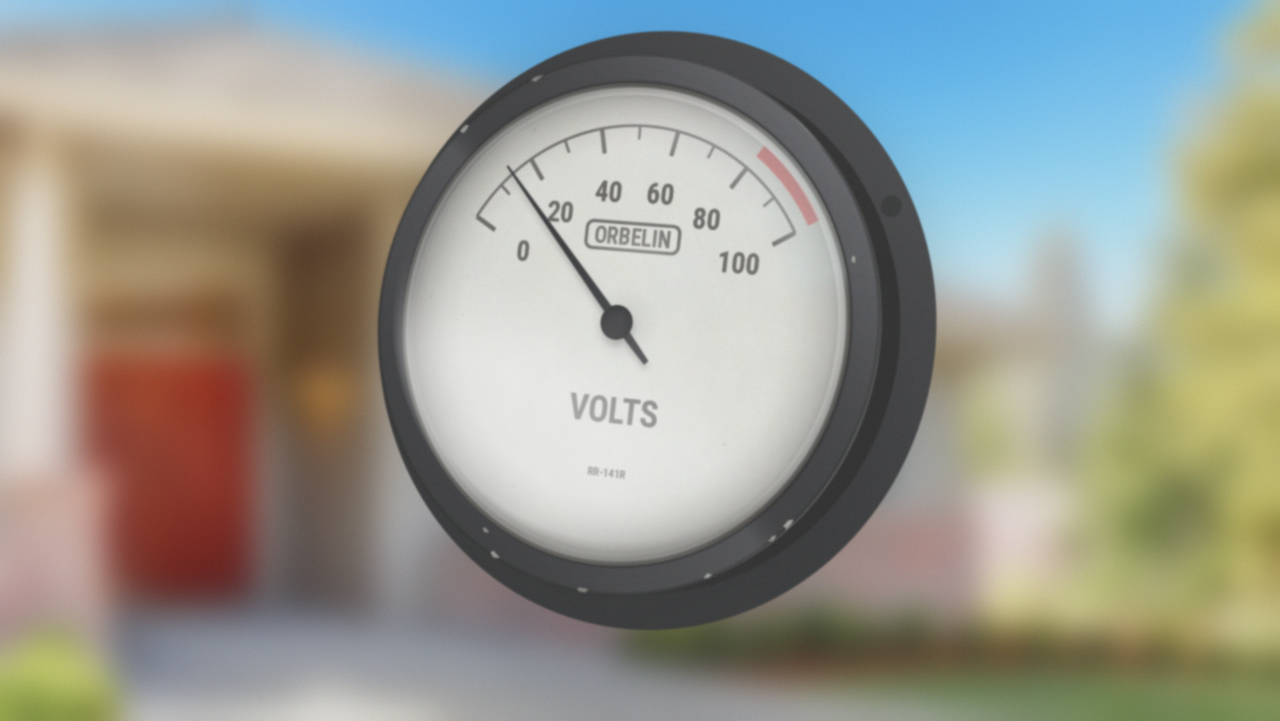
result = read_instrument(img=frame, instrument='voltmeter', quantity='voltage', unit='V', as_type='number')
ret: 15 V
